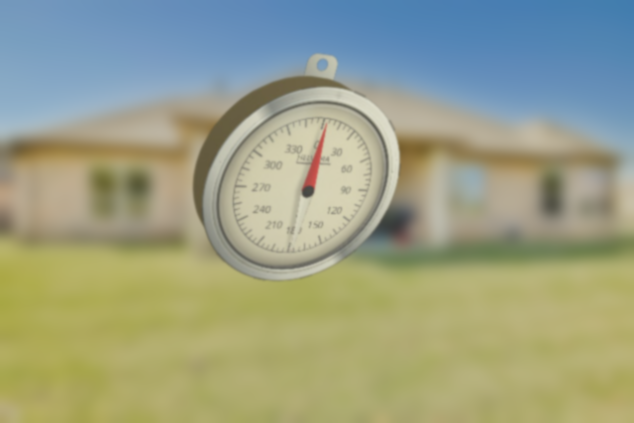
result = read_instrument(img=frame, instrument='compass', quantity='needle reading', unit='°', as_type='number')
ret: 0 °
